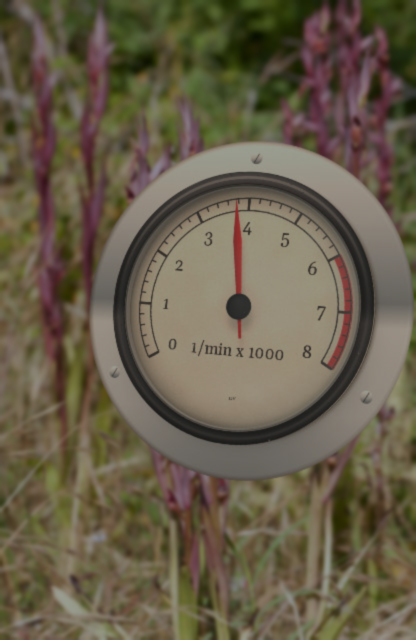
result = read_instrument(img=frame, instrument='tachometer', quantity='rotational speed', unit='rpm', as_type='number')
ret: 3800 rpm
